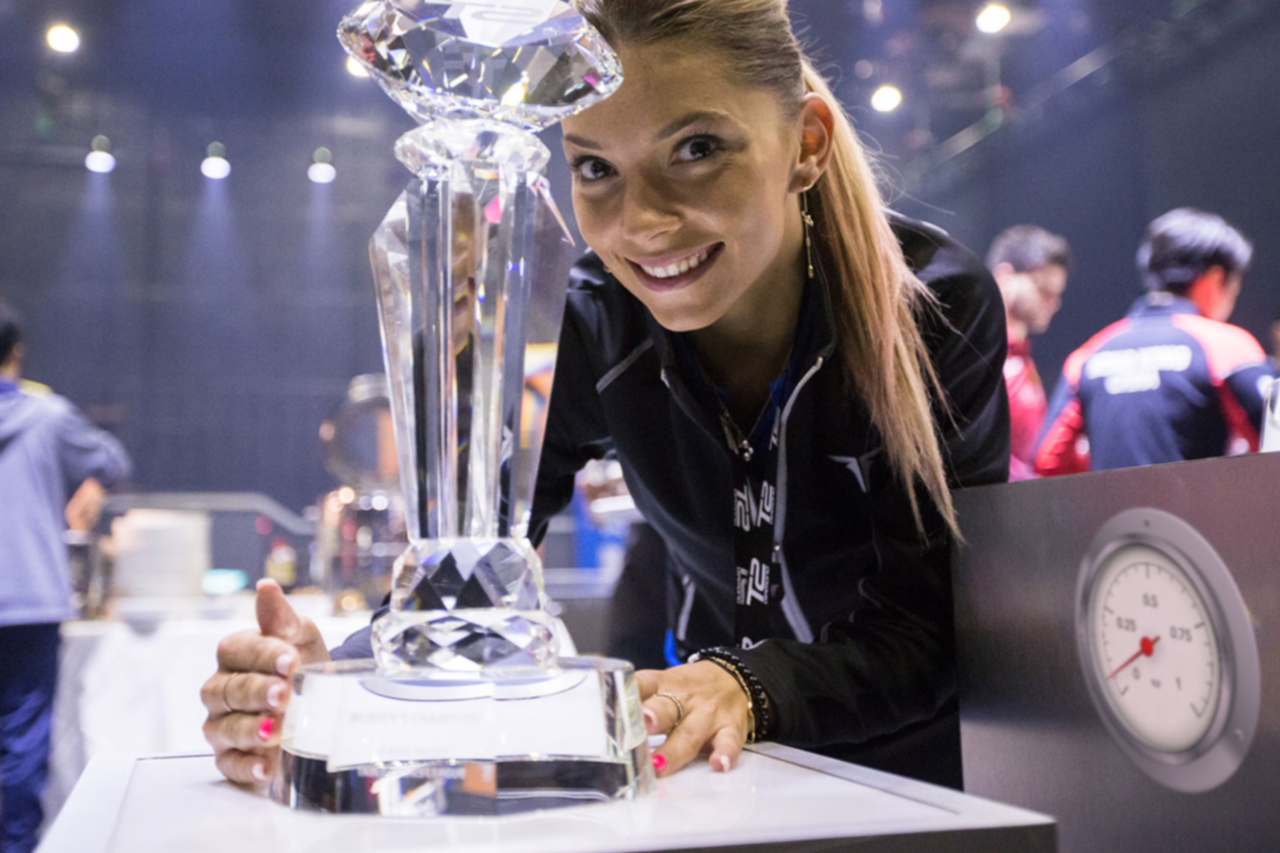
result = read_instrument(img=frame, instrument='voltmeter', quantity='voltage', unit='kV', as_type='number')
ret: 0.05 kV
